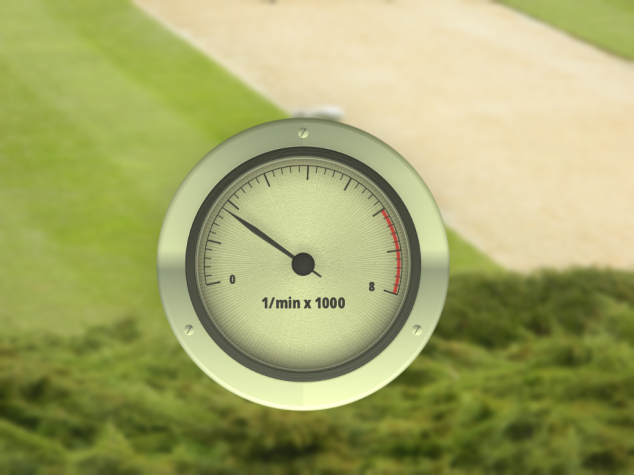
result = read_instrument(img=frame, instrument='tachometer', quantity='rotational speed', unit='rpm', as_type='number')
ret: 1800 rpm
